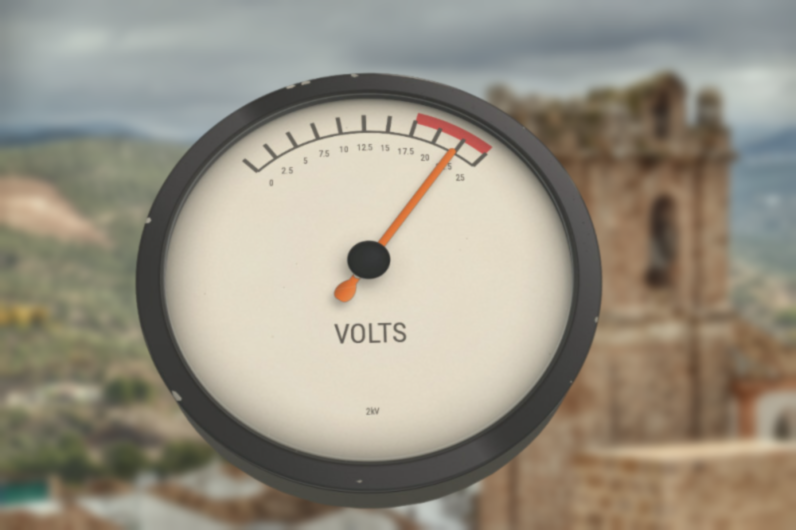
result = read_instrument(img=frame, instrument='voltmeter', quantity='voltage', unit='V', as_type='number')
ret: 22.5 V
